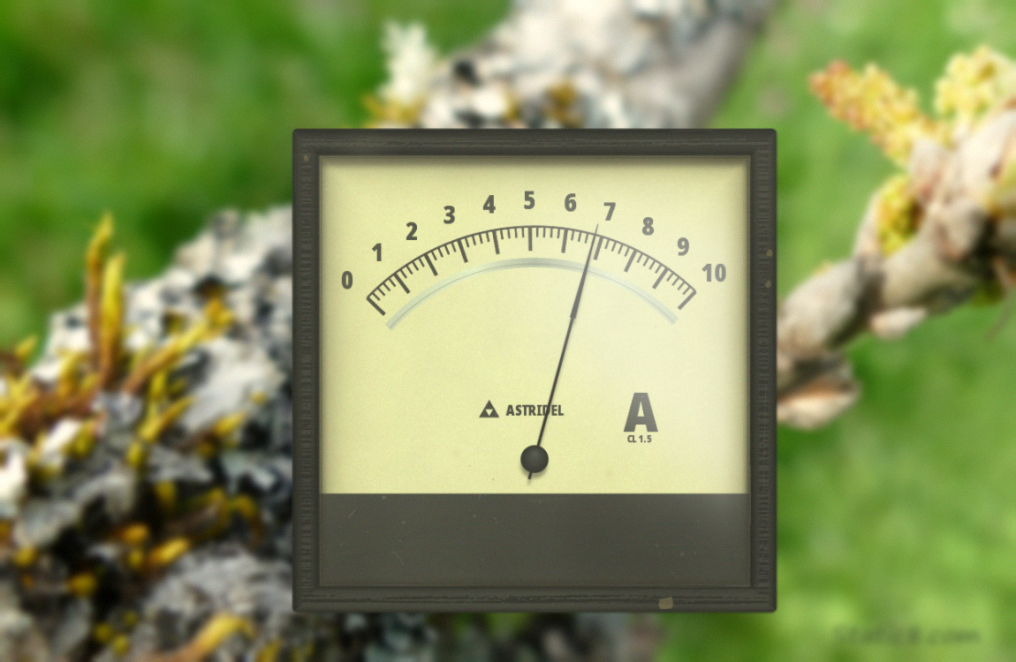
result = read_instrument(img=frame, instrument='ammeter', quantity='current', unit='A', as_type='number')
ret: 6.8 A
